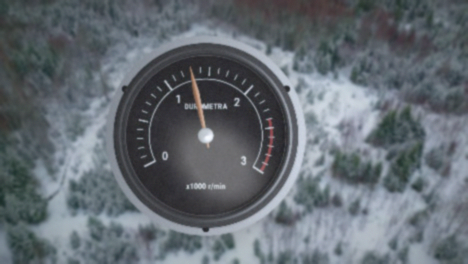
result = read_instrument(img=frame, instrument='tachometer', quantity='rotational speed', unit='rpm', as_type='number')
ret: 1300 rpm
